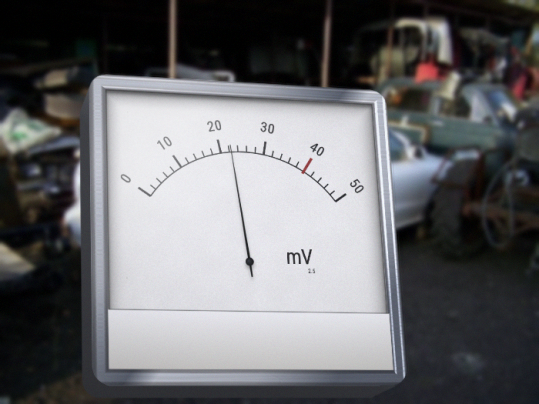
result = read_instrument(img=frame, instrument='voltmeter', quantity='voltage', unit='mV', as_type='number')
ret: 22 mV
